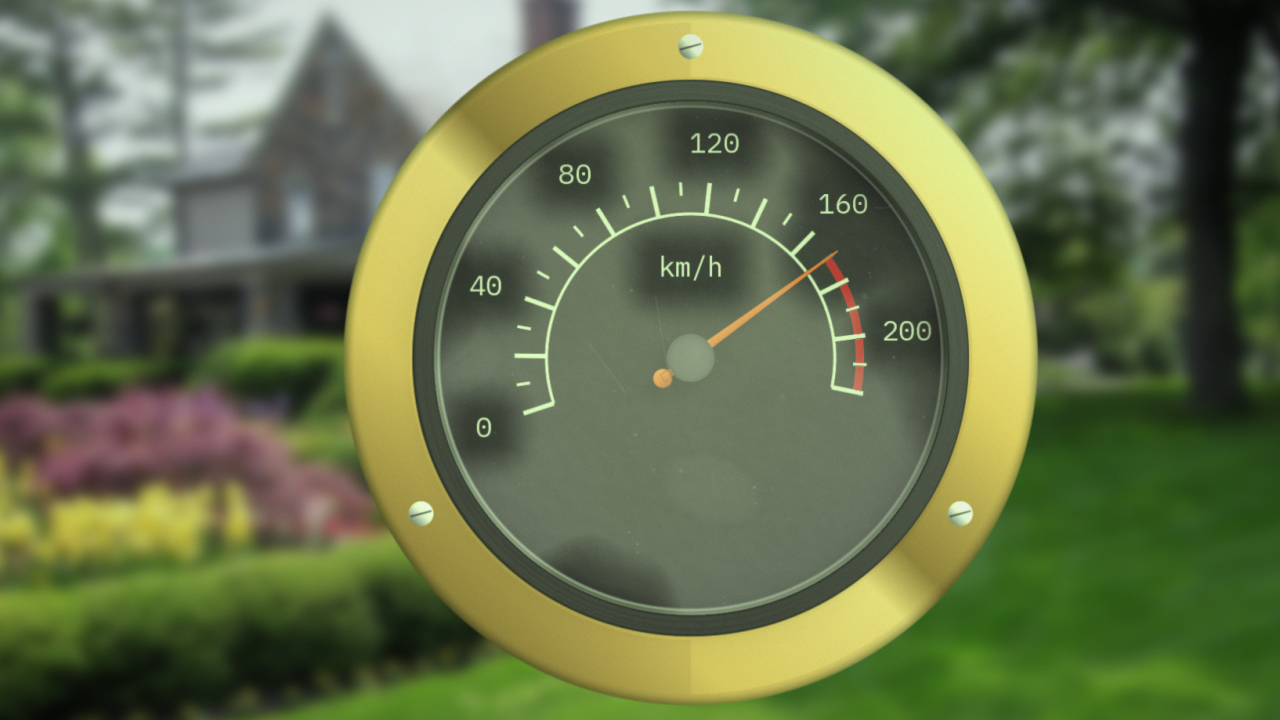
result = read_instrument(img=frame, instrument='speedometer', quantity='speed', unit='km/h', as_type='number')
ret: 170 km/h
